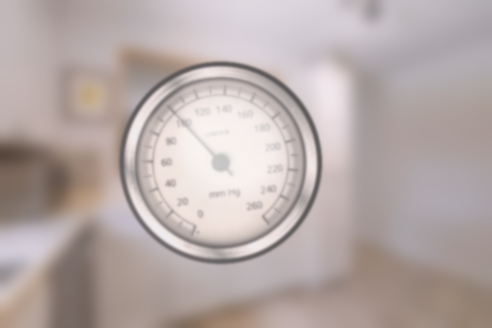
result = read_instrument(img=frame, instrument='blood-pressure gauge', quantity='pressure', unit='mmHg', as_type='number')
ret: 100 mmHg
